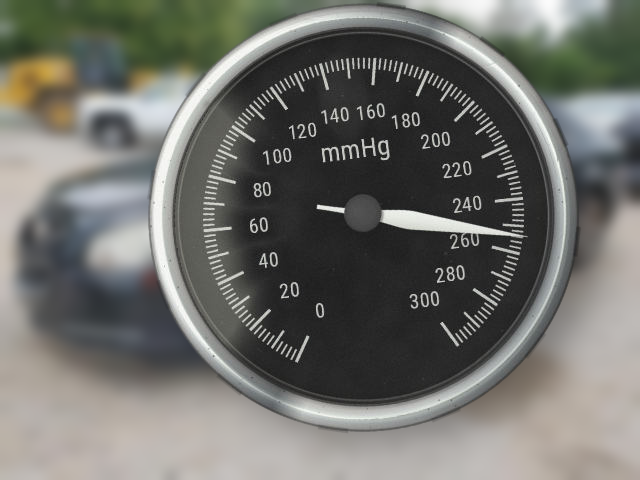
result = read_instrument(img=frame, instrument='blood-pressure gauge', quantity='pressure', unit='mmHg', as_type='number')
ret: 254 mmHg
